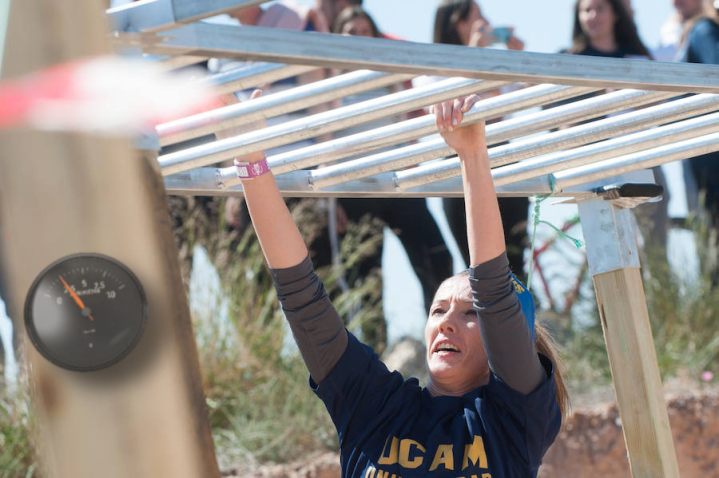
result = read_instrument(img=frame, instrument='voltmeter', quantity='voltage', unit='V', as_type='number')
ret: 2.5 V
